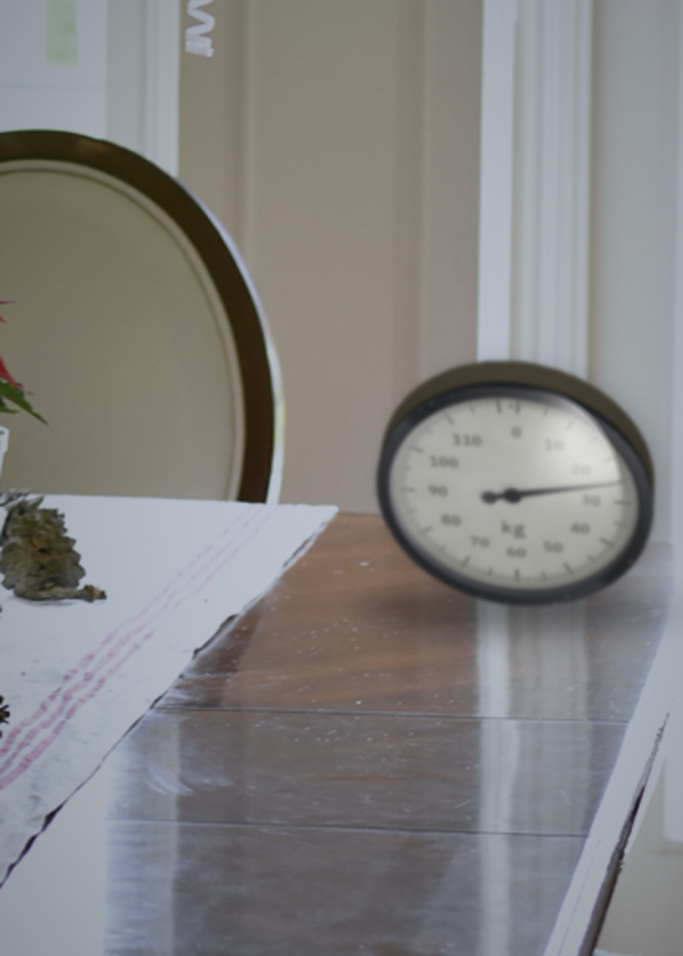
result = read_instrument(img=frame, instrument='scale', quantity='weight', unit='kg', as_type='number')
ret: 25 kg
